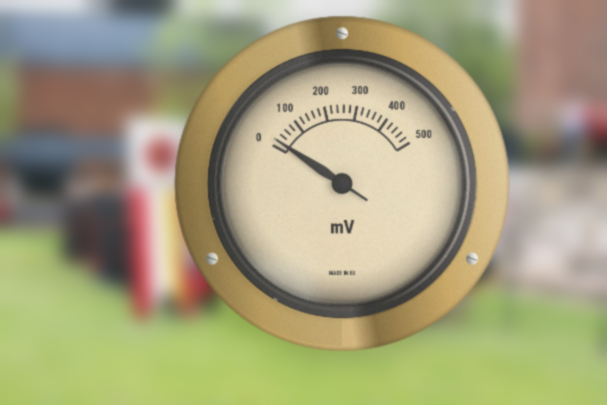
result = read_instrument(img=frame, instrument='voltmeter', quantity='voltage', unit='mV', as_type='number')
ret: 20 mV
